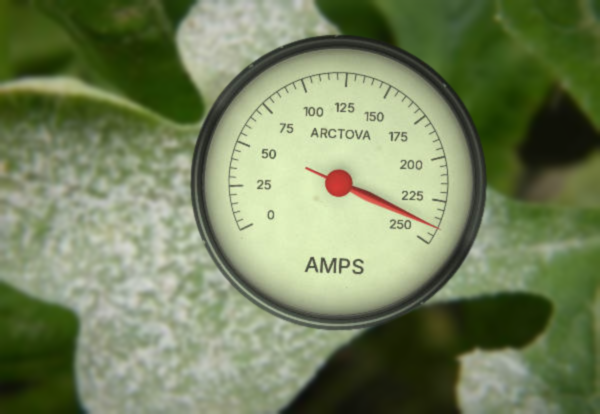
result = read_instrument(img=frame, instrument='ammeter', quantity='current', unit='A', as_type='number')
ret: 240 A
